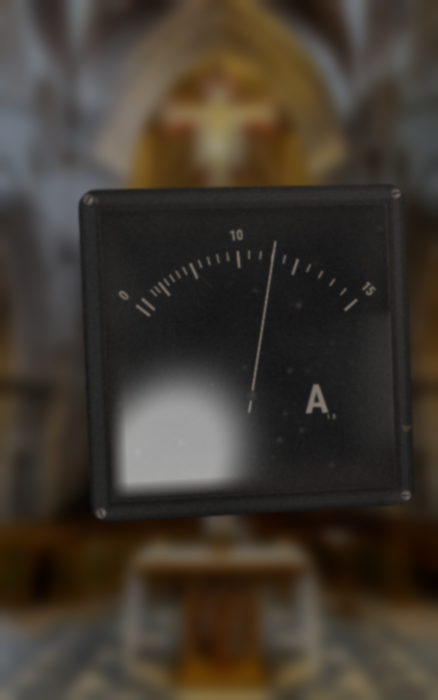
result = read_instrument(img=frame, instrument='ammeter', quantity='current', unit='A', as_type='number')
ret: 11.5 A
